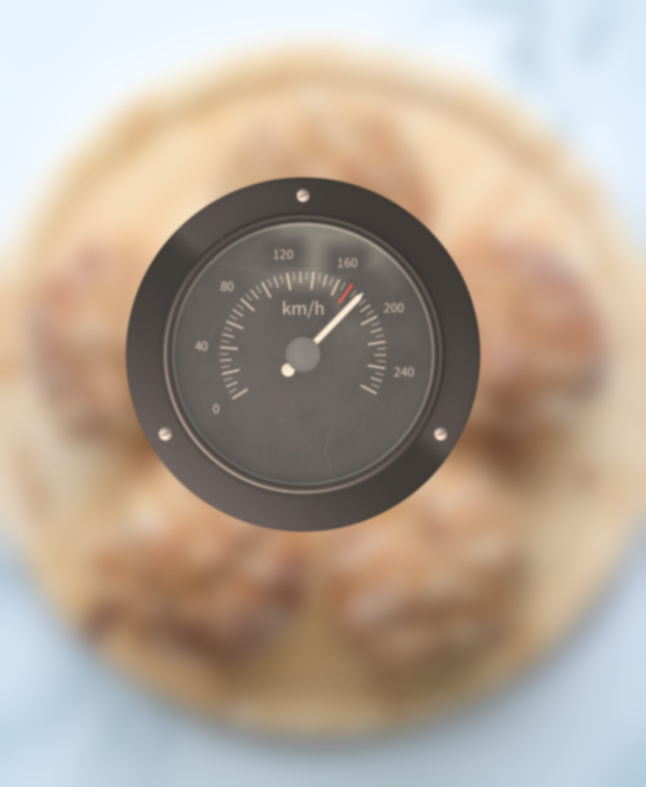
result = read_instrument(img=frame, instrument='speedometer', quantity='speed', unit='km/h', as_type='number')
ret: 180 km/h
